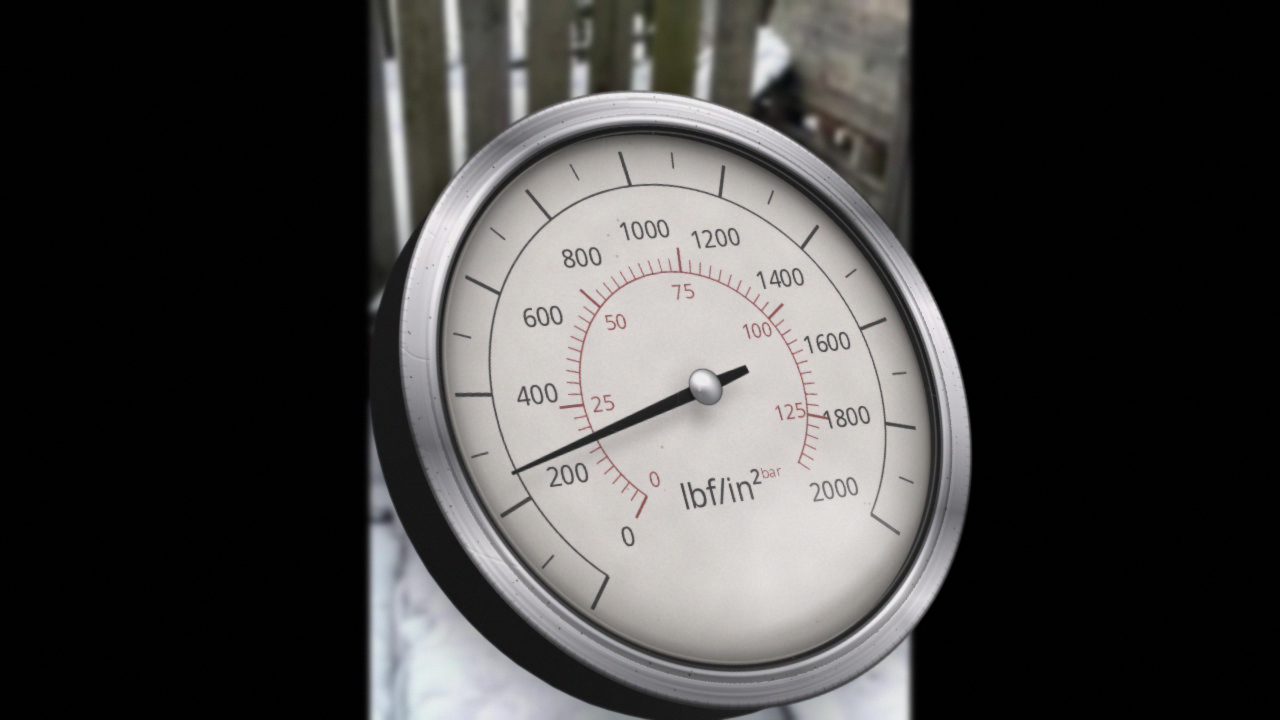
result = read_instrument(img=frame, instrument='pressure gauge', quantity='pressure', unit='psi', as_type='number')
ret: 250 psi
